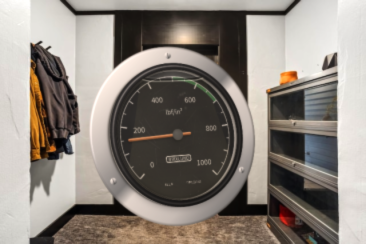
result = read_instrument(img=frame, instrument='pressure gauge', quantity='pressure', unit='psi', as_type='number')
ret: 150 psi
